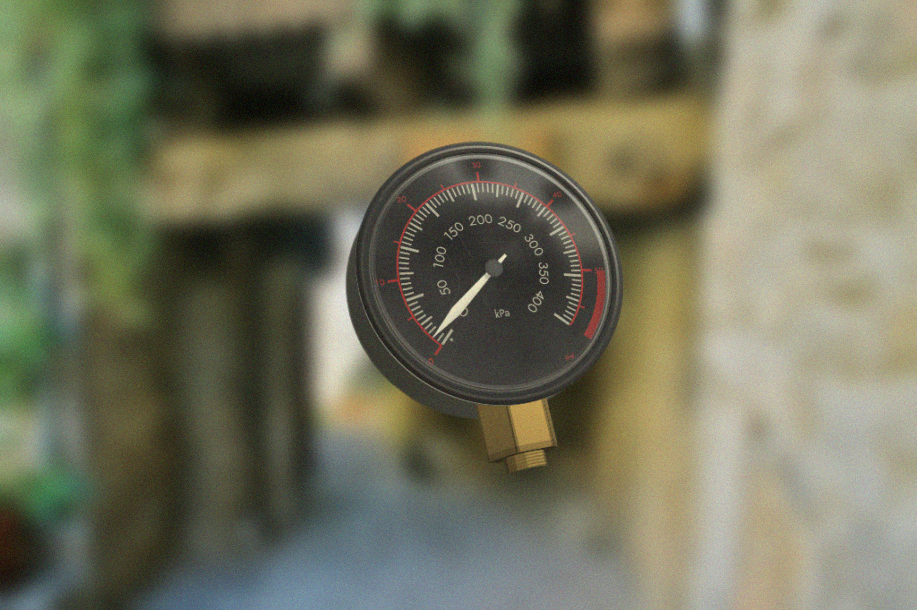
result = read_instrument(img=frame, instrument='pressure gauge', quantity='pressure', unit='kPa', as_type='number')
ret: 10 kPa
